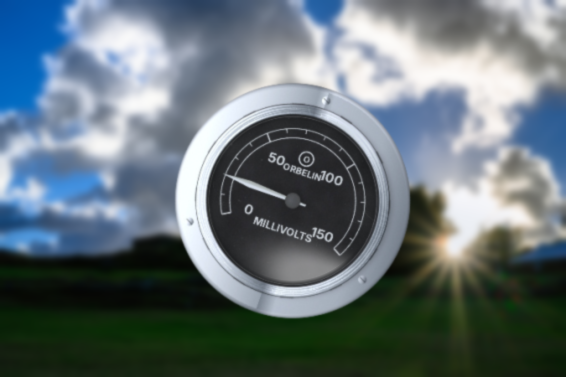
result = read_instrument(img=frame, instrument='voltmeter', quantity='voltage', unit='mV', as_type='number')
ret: 20 mV
